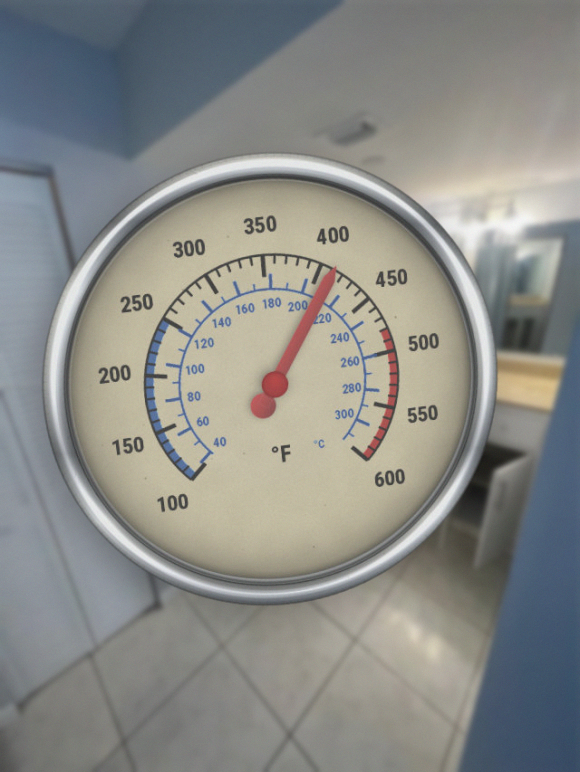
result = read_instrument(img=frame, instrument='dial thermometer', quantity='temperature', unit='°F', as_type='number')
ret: 410 °F
